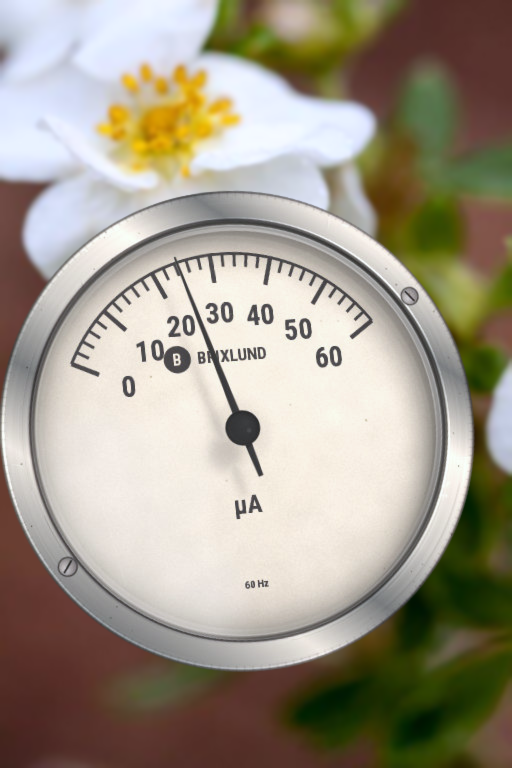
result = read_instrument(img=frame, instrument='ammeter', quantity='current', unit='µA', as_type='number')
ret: 24 µA
